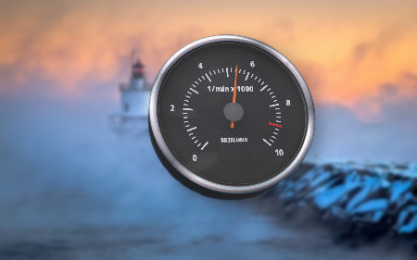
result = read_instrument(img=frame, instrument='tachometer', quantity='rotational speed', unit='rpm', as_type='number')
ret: 5400 rpm
